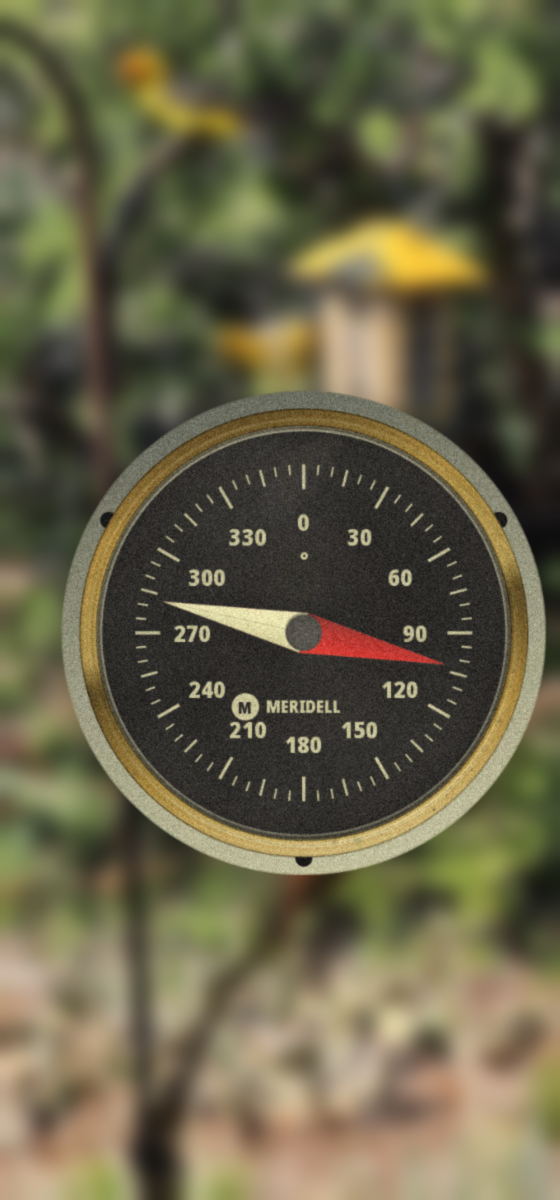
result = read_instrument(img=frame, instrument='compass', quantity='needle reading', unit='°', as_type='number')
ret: 102.5 °
